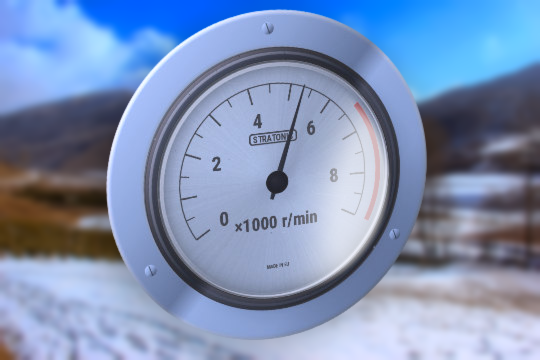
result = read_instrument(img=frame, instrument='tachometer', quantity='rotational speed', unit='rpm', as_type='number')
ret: 5250 rpm
